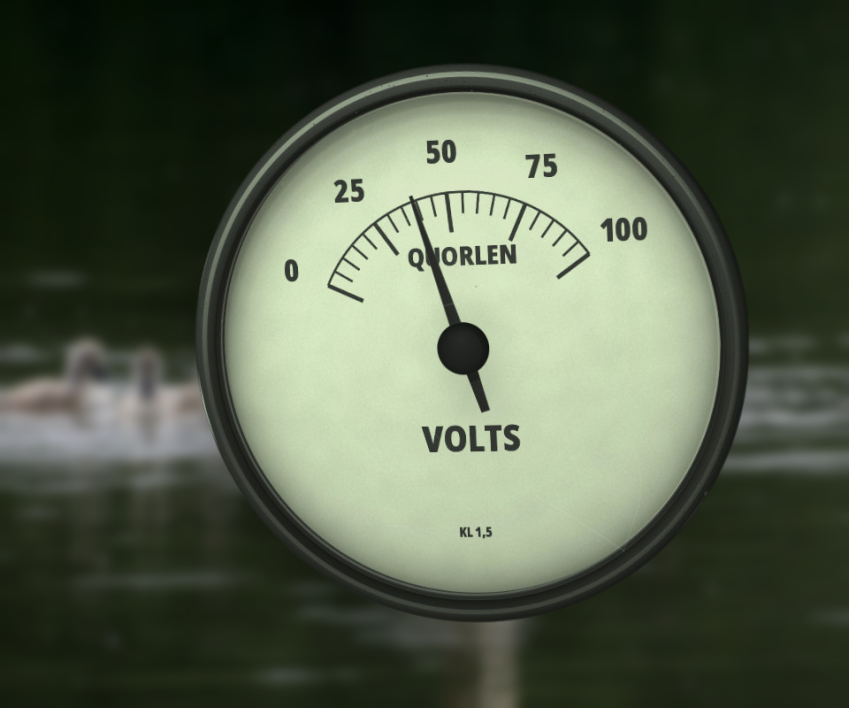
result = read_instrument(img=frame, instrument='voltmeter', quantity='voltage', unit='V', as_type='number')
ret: 40 V
